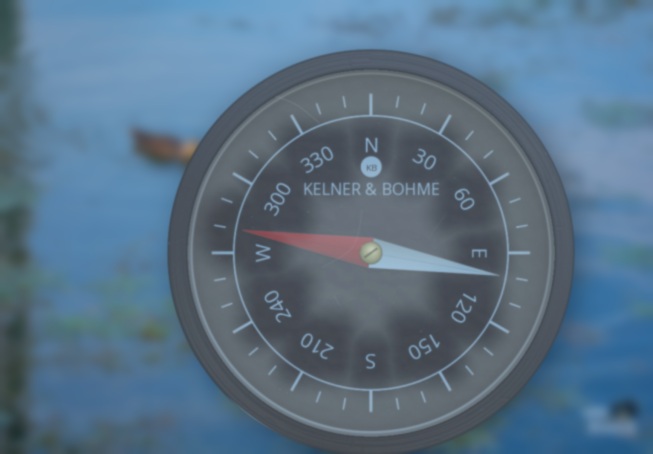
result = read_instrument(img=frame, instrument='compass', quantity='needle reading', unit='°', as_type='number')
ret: 280 °
